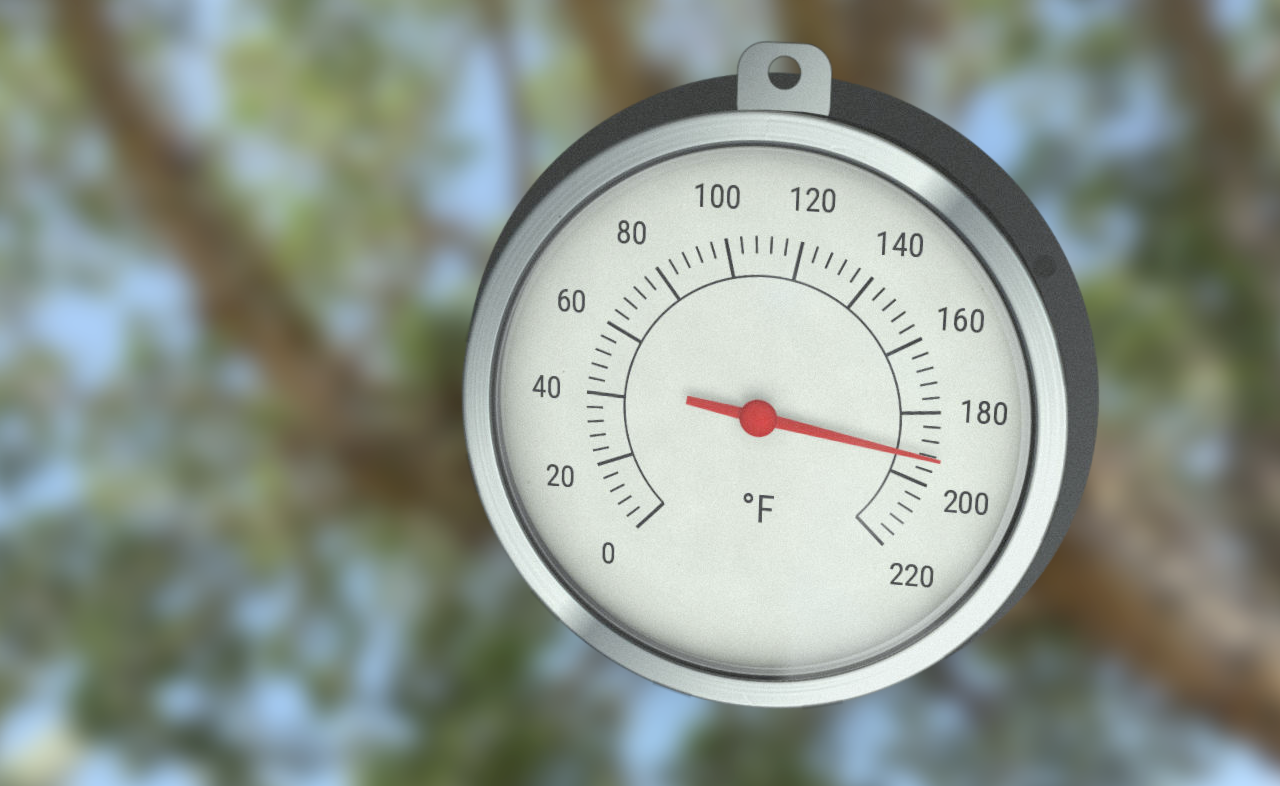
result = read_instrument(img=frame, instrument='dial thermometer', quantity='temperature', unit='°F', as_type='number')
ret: 192 °F
